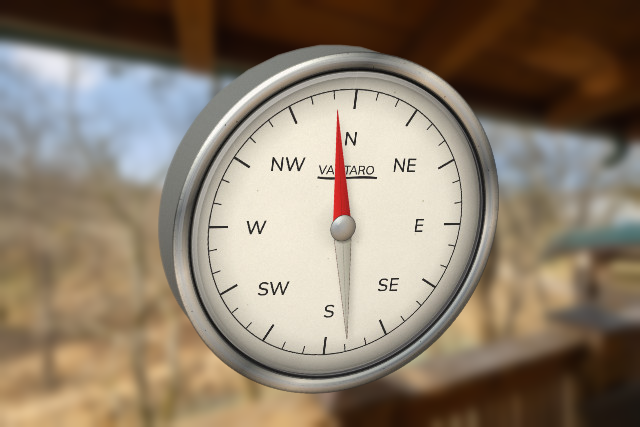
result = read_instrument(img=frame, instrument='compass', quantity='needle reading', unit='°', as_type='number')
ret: 350 °
